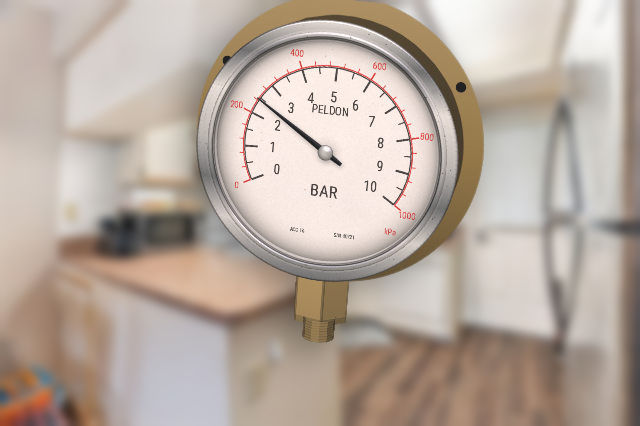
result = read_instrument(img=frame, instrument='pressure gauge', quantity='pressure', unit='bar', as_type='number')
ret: 2.5 bar
